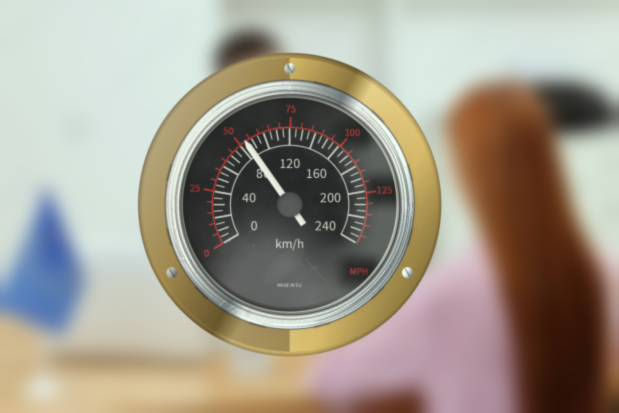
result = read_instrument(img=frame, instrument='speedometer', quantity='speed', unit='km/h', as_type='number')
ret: 85 km/h
